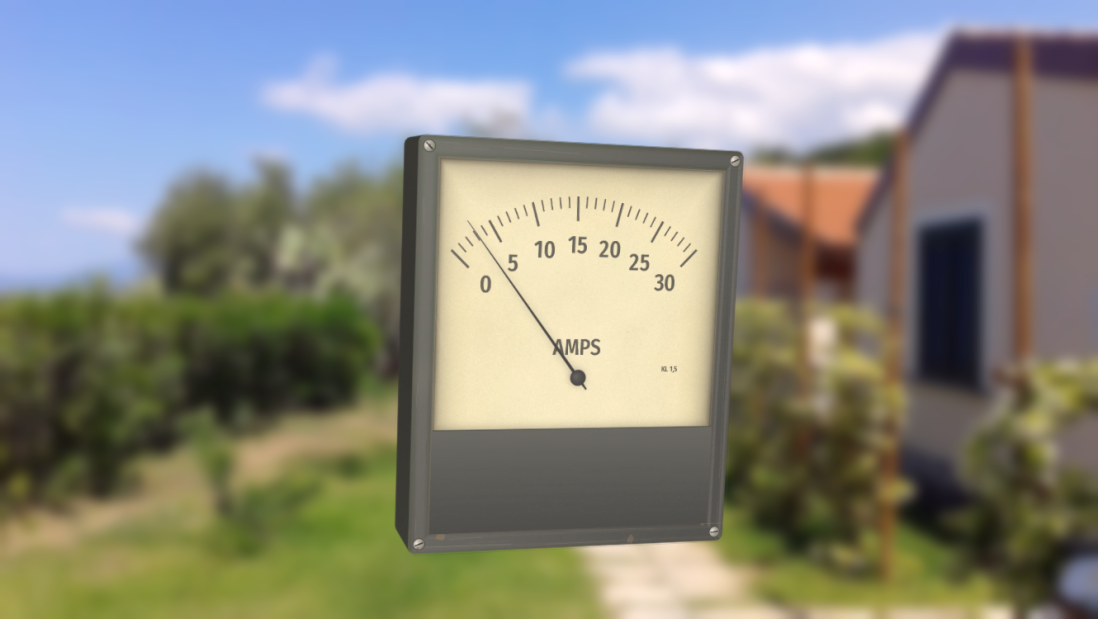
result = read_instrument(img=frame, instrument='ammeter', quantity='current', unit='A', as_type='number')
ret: 3 A
